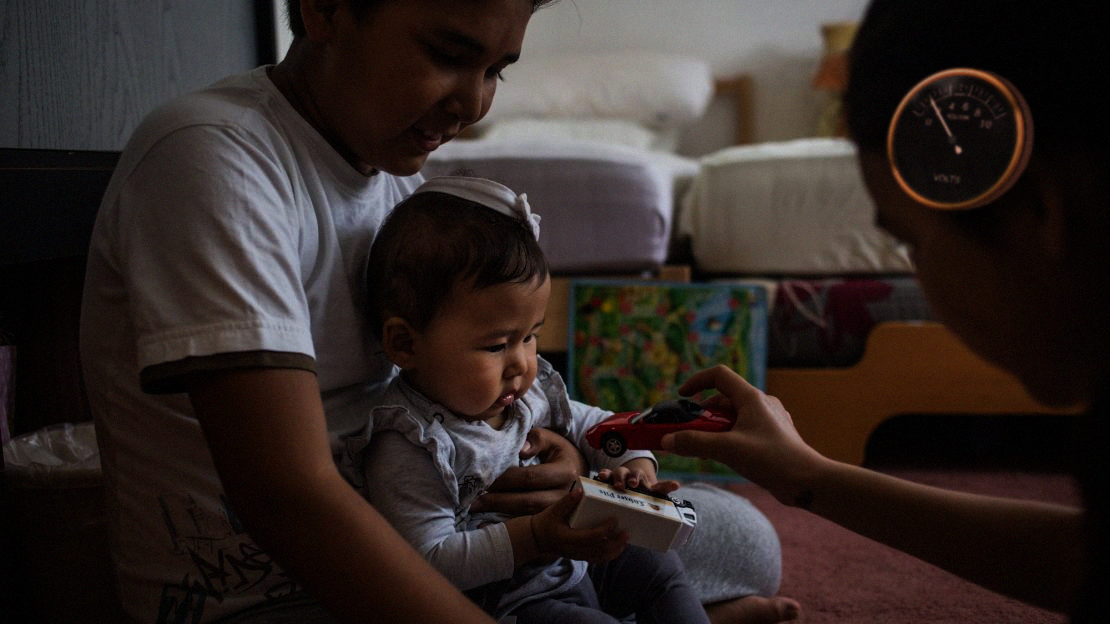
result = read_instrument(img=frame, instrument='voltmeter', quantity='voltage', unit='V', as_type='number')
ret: 2 V
